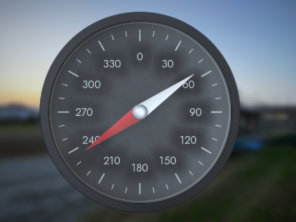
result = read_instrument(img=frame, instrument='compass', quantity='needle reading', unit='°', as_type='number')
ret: 235 °
